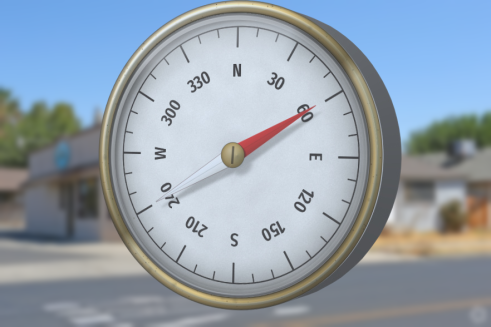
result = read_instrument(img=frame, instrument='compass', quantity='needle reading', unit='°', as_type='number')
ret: 60 °
